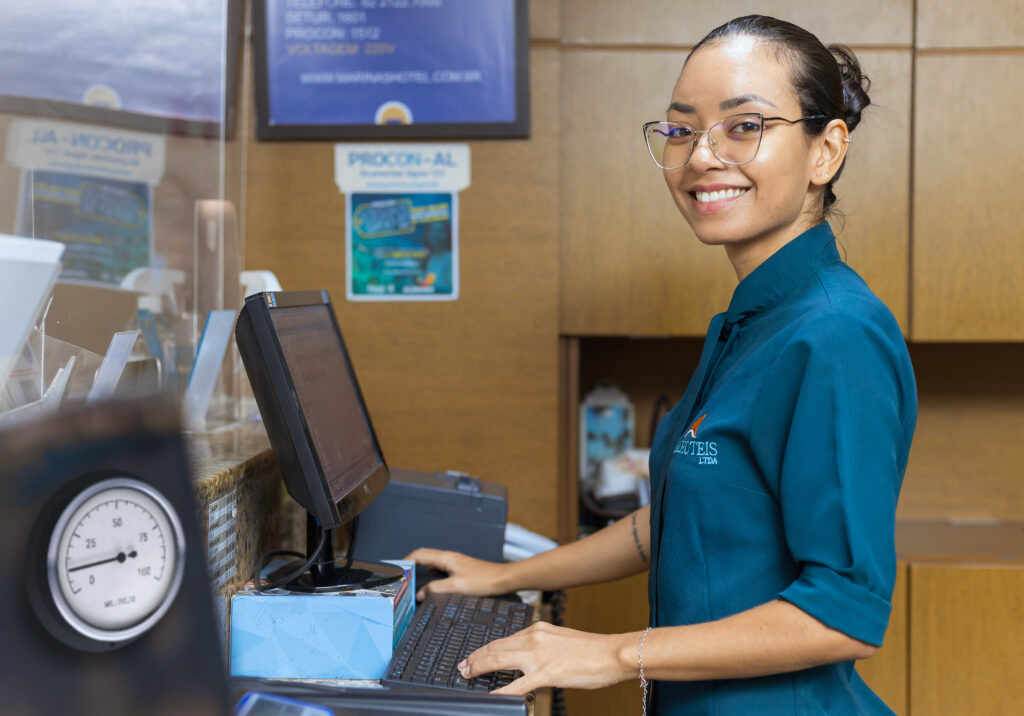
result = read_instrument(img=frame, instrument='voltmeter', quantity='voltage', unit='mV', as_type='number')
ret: 10 mV
